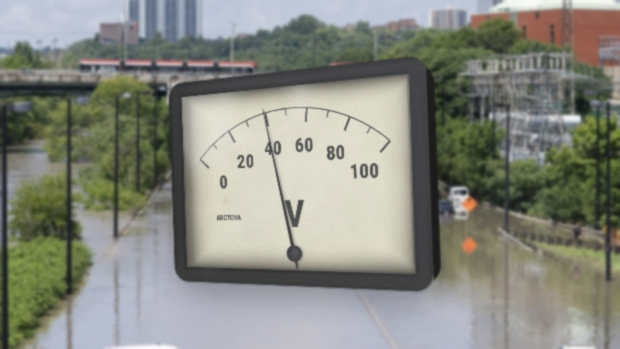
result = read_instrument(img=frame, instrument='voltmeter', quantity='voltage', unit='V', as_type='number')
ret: 40 V
